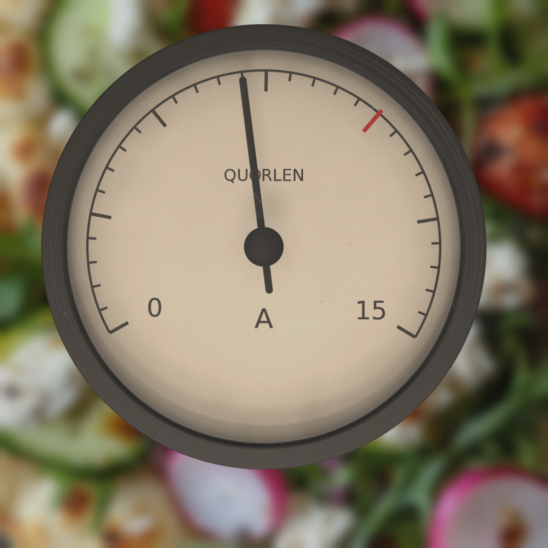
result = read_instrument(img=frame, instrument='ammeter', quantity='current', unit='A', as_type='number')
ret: 7 A
